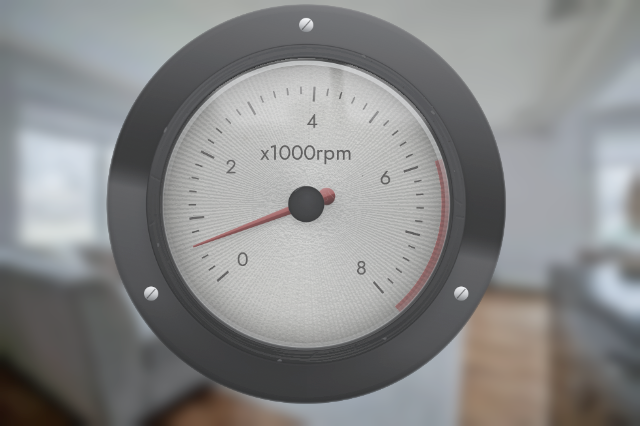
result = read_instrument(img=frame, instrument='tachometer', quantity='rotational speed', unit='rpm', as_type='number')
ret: 600 rpm
